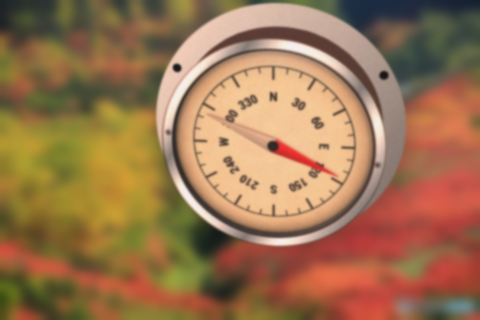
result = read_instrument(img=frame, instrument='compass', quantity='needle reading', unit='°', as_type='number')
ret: 115 °
